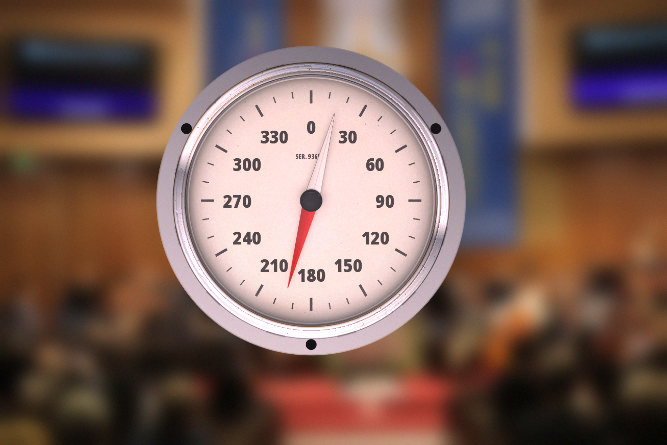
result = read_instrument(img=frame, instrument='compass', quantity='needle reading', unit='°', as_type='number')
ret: 195 °
